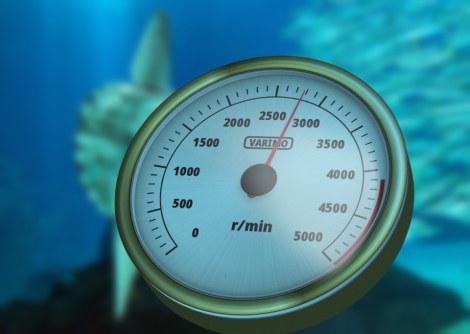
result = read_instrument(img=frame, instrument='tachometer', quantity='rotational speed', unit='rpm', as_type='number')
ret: 2800 rpm
